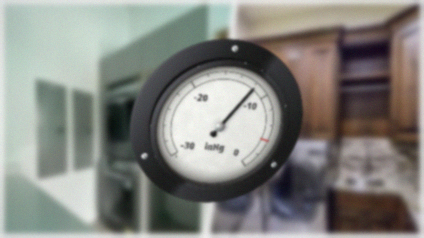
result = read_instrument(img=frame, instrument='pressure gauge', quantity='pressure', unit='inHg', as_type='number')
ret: -12 inHg
